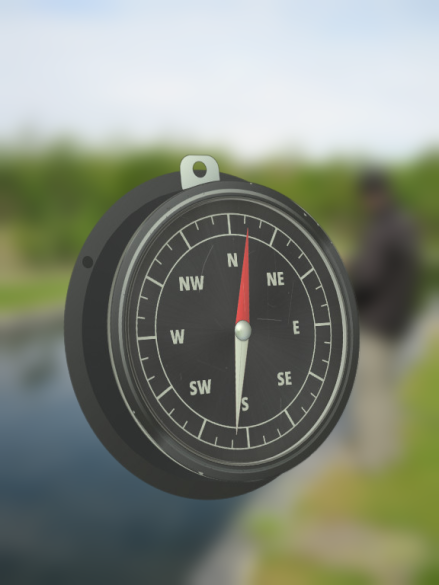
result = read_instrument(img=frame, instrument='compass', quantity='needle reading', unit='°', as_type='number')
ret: 10 °
